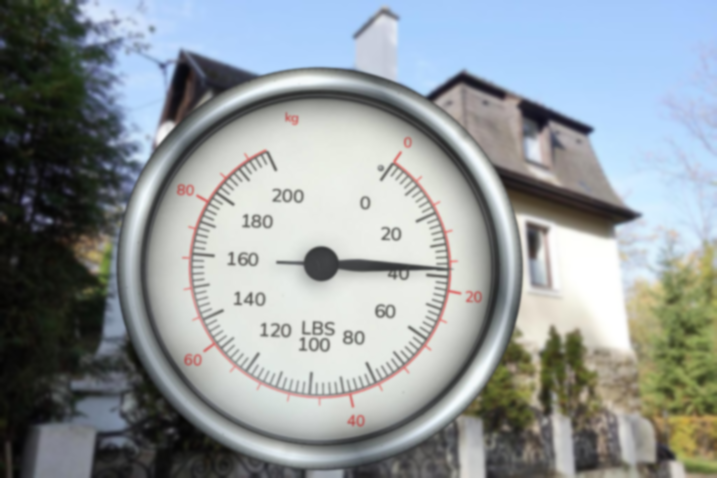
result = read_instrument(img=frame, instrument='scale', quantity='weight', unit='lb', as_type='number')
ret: 38 lb
